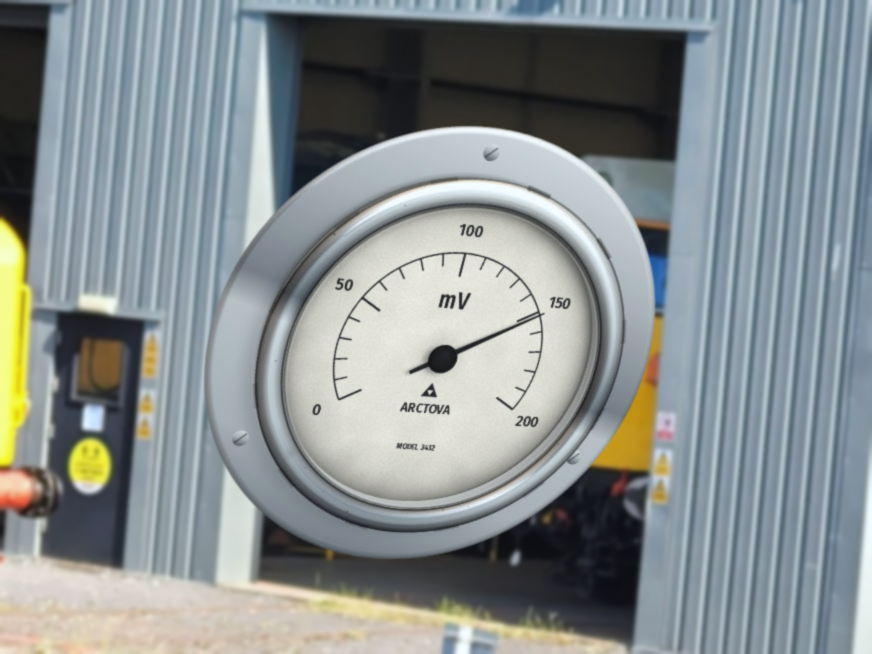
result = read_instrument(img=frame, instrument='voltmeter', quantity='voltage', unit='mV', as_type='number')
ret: 150 mV
